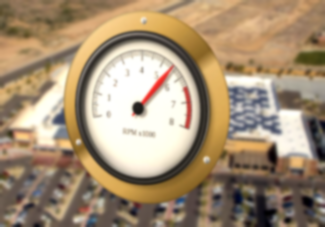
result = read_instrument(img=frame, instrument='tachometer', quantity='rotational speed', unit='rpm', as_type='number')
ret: 5500 rpm
